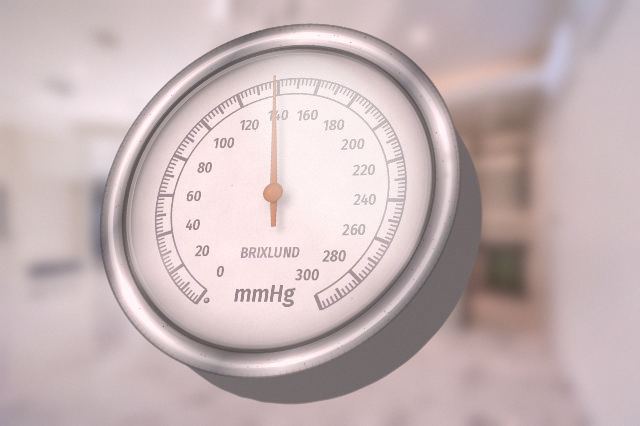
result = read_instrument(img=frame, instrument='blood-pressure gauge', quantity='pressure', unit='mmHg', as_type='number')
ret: 140 mmHg
